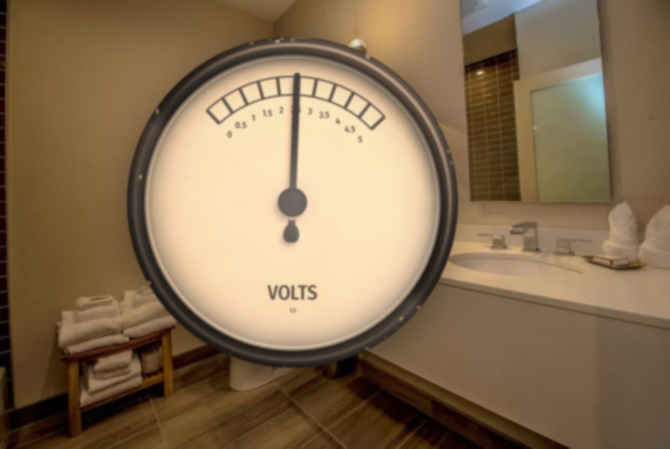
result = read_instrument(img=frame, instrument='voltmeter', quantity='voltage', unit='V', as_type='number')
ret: 2.5 V
